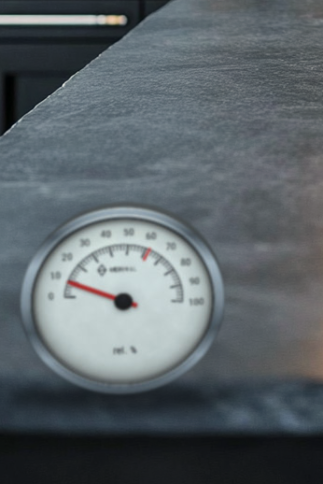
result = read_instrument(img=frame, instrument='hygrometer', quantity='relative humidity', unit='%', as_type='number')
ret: 10 %
